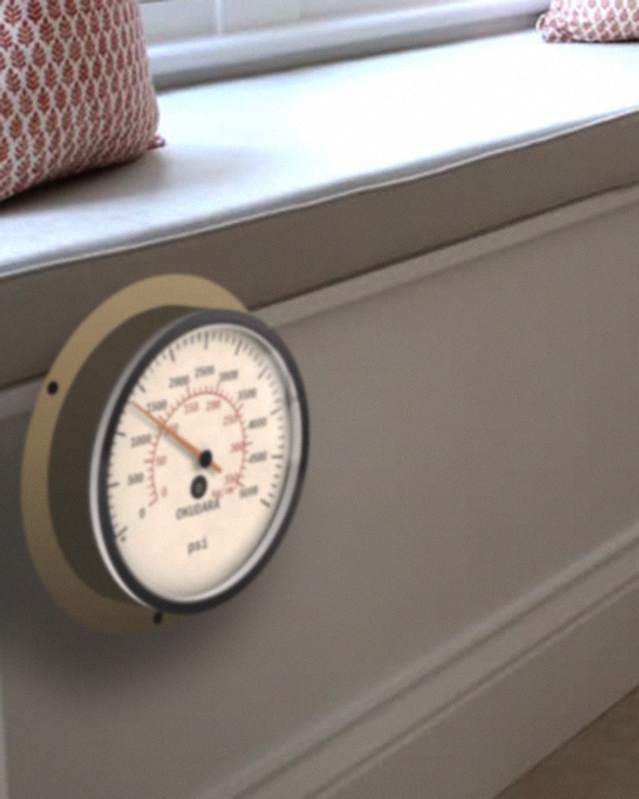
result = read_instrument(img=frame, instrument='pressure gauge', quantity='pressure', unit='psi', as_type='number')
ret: 1300 psi
